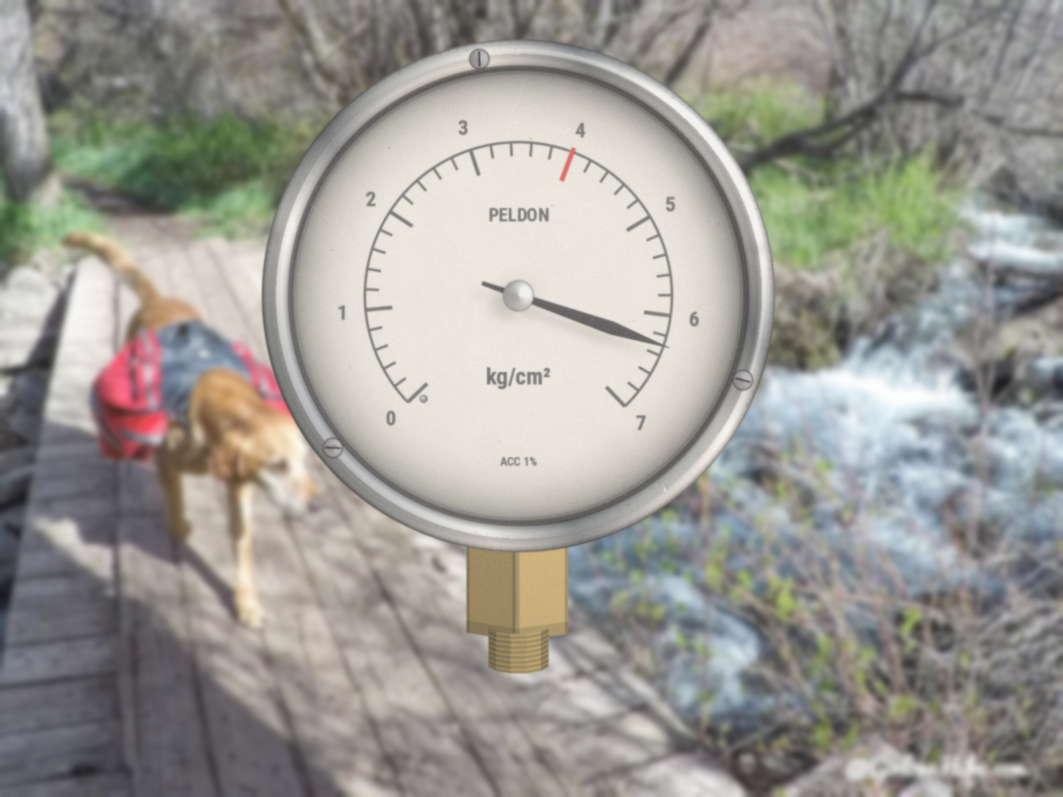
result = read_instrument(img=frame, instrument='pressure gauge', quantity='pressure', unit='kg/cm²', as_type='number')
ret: 6.3 kg/cm²
